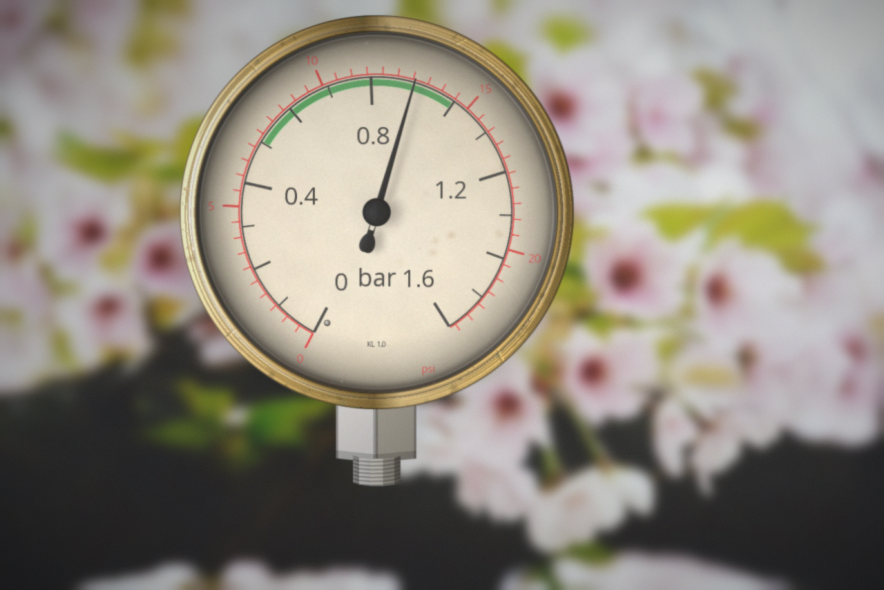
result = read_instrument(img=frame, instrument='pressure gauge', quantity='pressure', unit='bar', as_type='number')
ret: 0.9 bar
